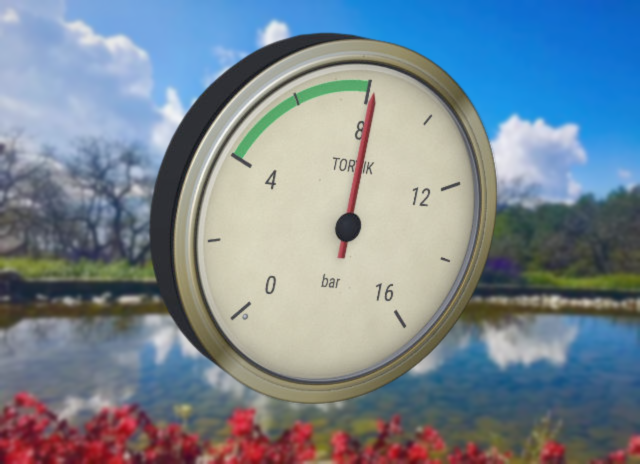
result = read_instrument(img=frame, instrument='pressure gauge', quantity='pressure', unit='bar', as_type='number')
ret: 8 bar
